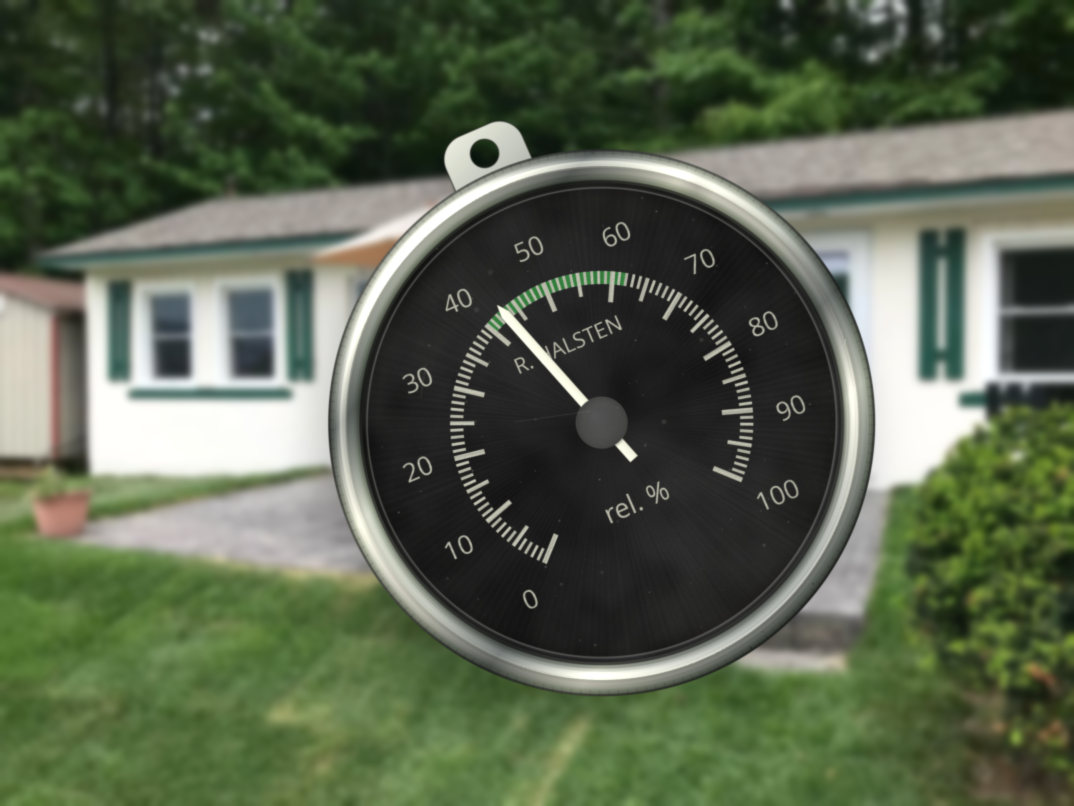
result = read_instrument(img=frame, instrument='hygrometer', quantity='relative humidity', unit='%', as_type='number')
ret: 43 %
